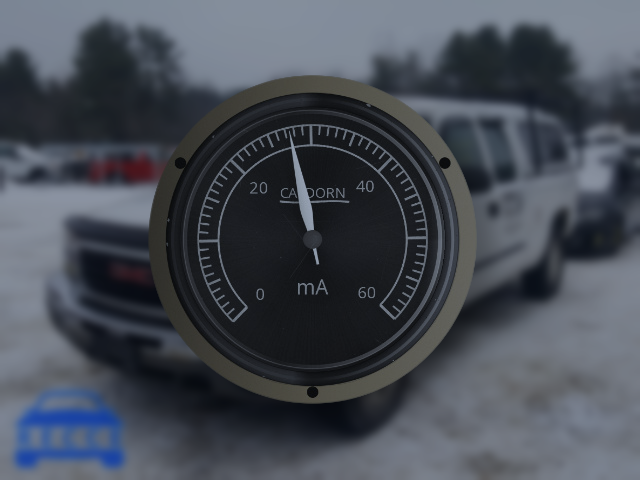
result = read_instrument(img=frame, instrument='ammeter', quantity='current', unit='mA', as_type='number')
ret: 27.5 mA
